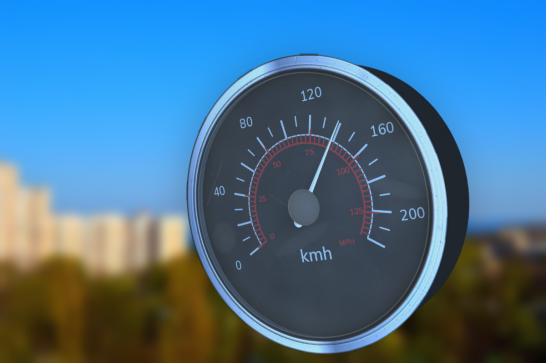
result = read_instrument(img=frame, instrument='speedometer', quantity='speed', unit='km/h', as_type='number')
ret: 140 km/h
